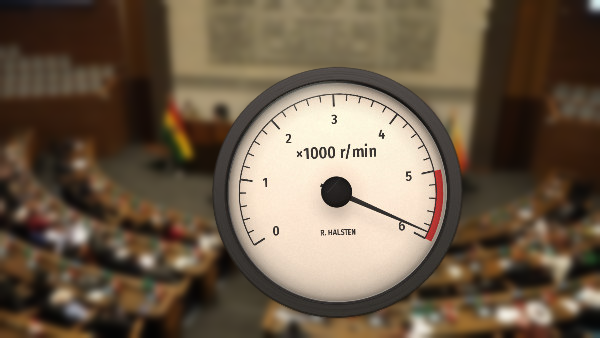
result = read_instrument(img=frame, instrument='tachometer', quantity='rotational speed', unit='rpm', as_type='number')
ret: 5900 rpm
